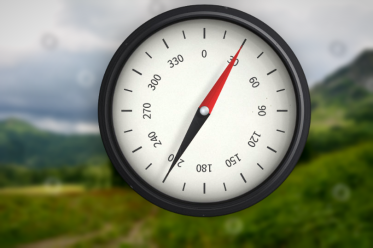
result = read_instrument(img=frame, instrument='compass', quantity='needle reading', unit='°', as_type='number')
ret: 30 °
